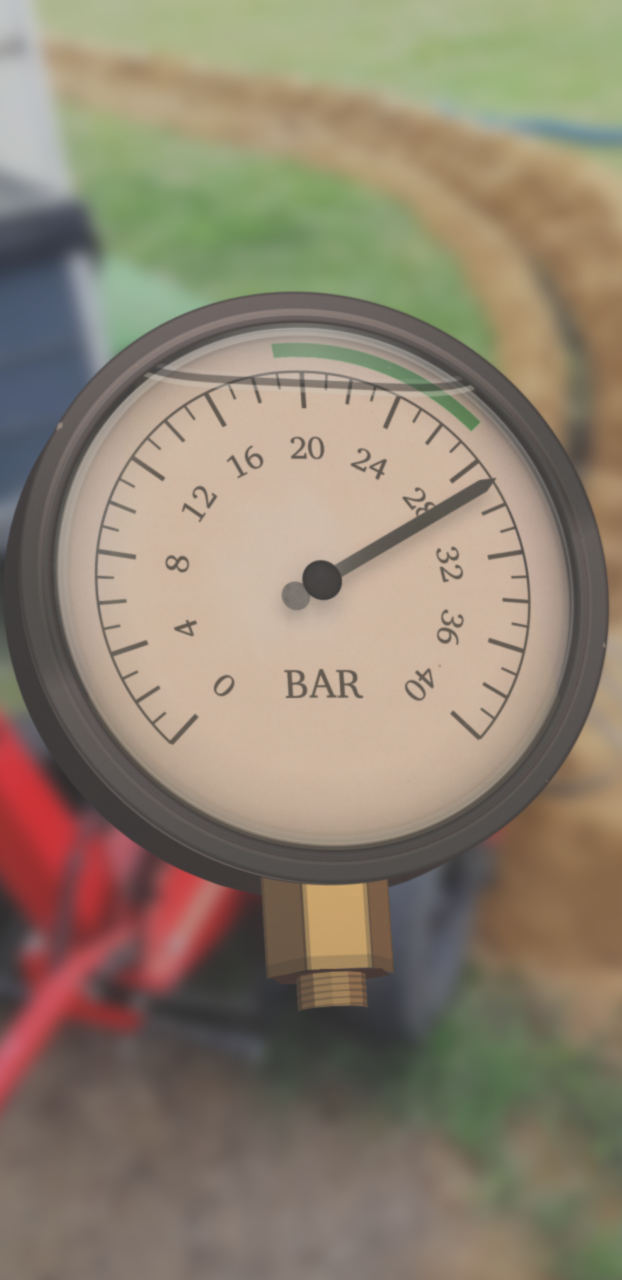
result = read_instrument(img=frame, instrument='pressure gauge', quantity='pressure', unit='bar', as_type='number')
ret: 29 bar
